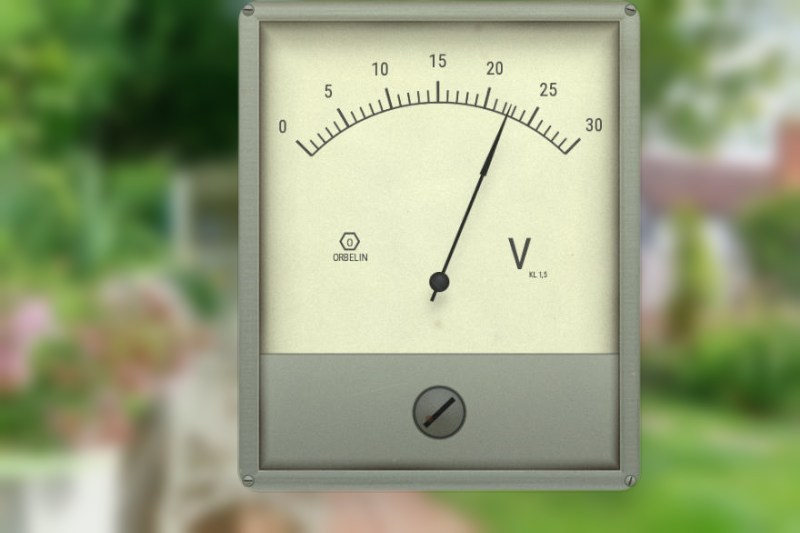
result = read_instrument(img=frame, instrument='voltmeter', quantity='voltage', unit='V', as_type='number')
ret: 22.5 V
